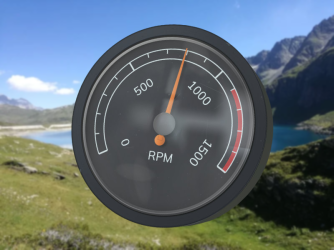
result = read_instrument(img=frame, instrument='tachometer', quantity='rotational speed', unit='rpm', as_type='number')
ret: 800 rpm
